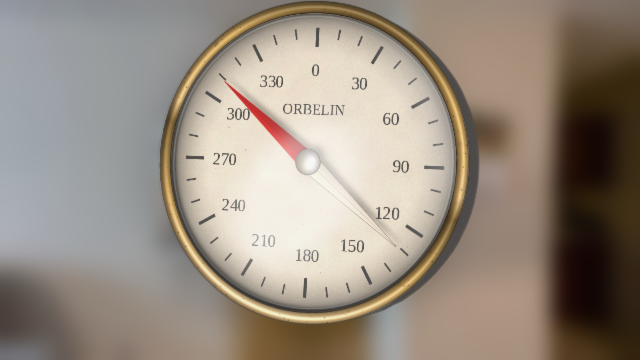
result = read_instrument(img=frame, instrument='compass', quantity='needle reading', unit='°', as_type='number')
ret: 310 °
